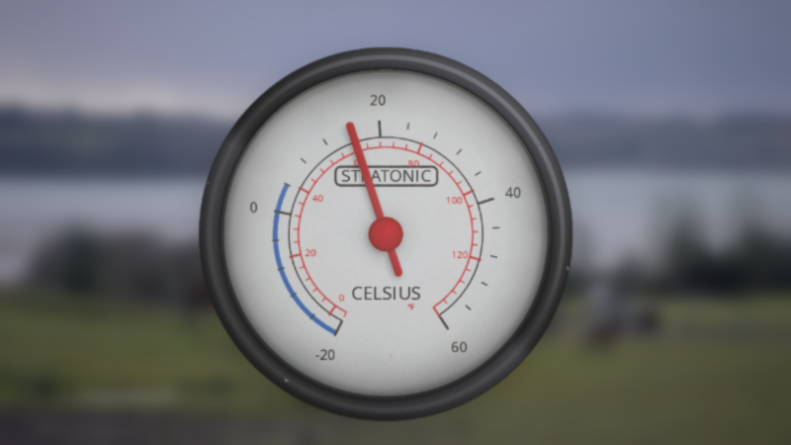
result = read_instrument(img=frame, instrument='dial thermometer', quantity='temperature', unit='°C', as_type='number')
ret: 16 °C
